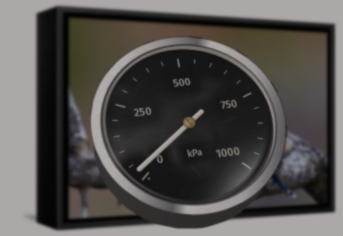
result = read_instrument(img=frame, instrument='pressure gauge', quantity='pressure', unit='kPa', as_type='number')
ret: 25 kPa
